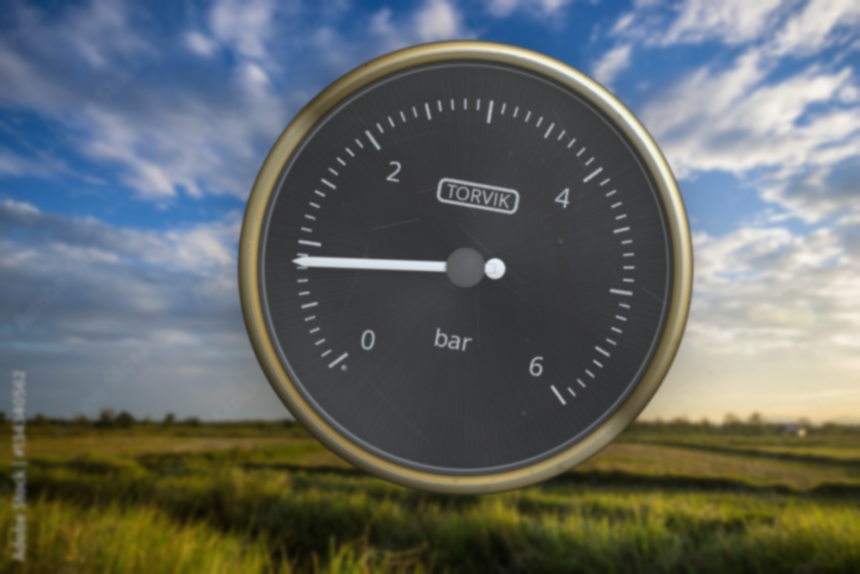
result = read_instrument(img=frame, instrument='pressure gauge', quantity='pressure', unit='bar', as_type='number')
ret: 0.85 bar
